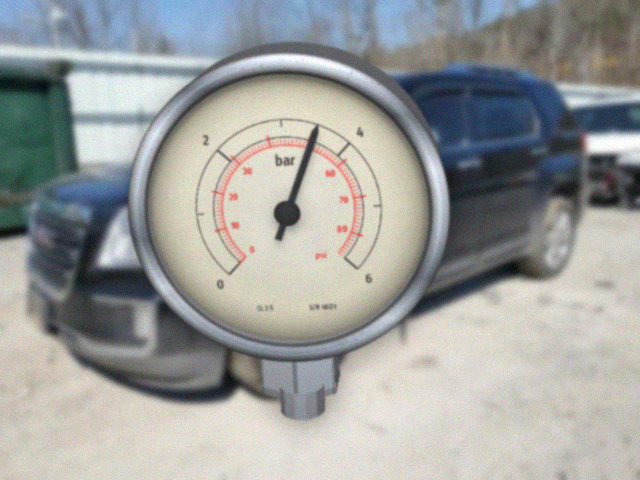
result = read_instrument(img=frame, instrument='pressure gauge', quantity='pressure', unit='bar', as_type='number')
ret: 3.5 bar
